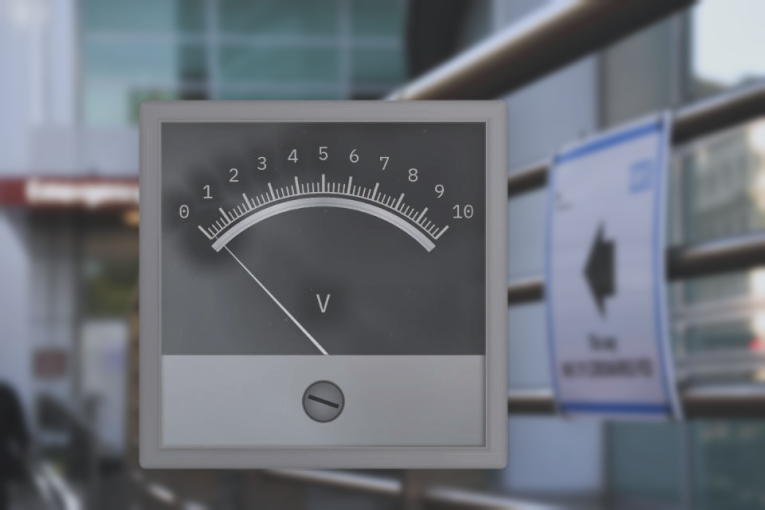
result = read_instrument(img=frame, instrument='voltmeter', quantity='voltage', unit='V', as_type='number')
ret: 0.2 V
